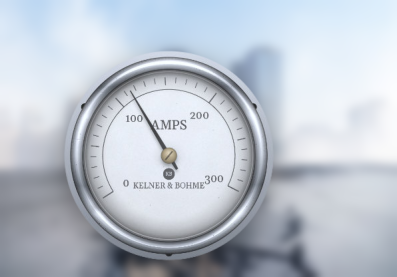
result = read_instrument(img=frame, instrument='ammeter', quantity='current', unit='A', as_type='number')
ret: 115 A
